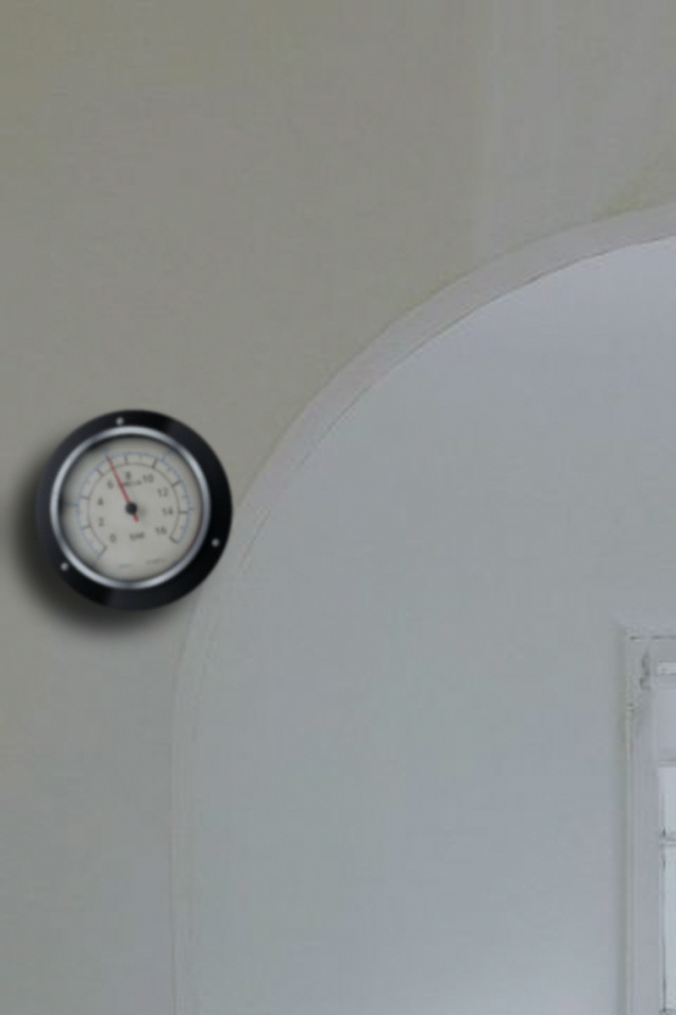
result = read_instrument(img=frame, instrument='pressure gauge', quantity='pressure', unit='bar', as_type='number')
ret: 7 bar
